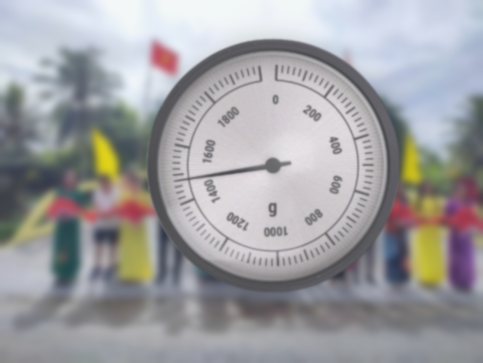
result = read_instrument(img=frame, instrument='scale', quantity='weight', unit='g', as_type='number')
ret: 1480 g
